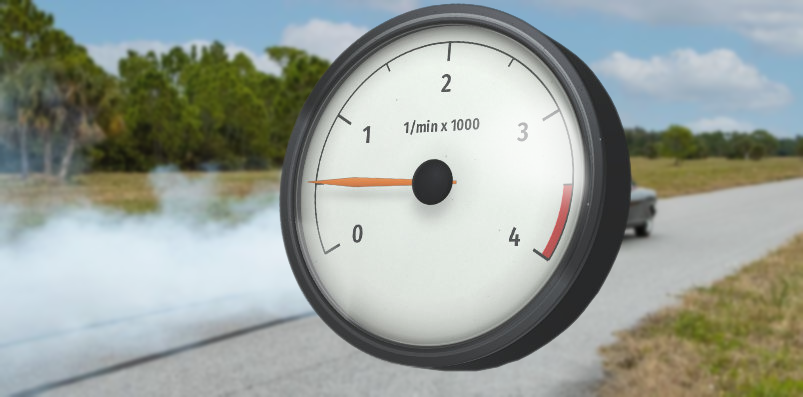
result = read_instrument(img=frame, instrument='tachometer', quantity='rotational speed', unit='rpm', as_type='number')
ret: 500 rpm
